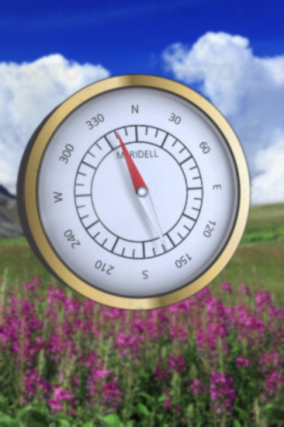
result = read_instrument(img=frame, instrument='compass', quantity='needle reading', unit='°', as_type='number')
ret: 340 °
